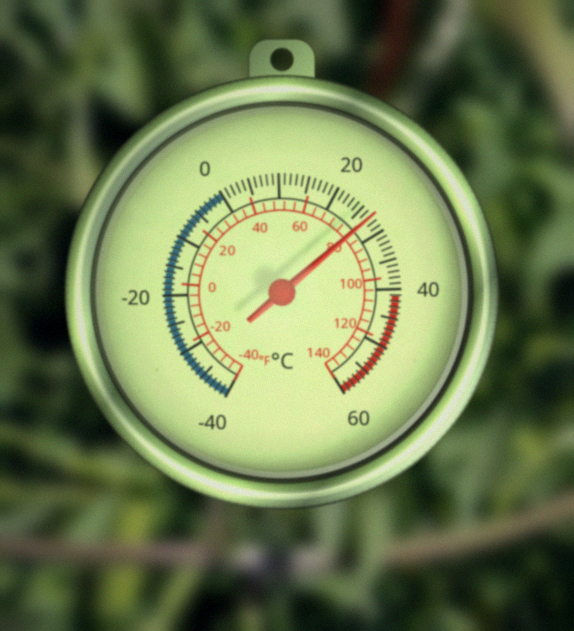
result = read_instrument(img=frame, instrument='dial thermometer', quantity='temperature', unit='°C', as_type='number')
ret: 27 °C
